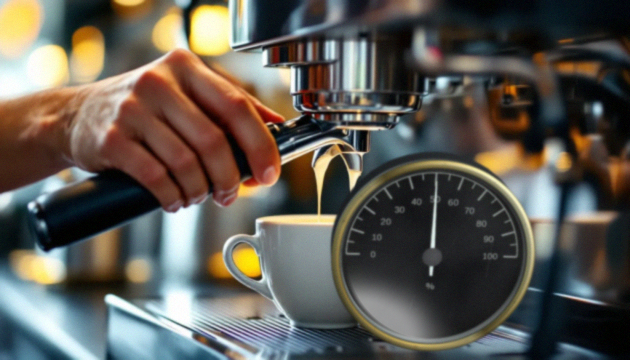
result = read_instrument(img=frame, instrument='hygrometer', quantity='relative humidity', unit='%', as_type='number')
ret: 50 %
